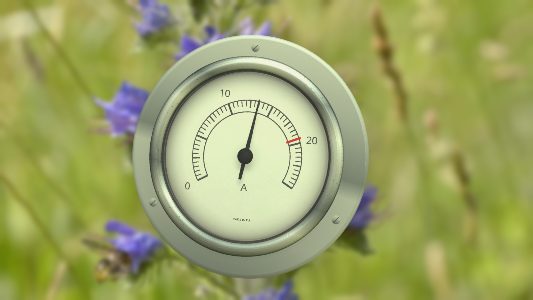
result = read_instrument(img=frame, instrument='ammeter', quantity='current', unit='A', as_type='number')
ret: 13.5 A
